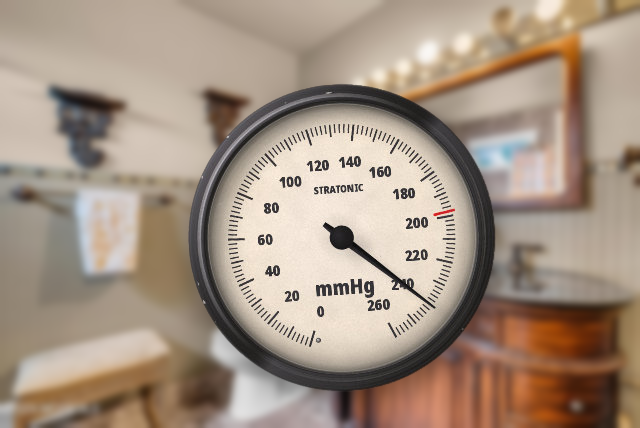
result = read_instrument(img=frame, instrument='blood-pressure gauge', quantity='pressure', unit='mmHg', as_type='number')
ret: 240 mmHg
